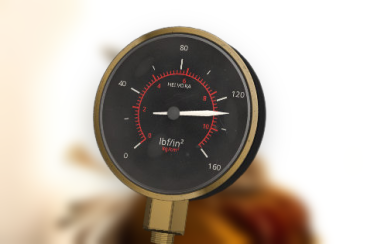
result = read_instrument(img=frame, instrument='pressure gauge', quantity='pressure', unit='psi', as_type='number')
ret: 130 psi
